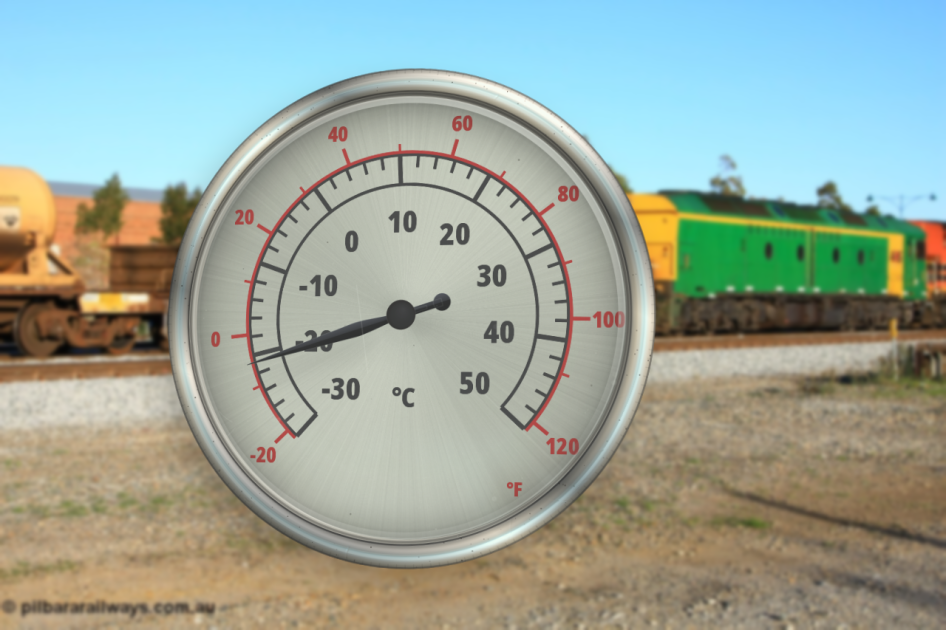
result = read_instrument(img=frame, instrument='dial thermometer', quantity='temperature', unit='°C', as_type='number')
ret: -21 °C
